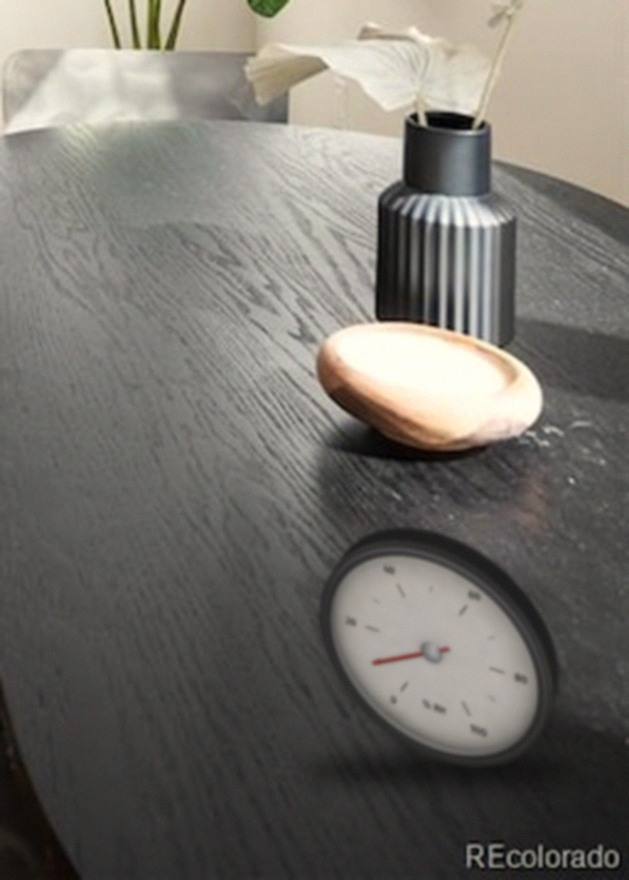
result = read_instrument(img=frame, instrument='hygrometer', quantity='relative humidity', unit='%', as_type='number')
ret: 10 %
